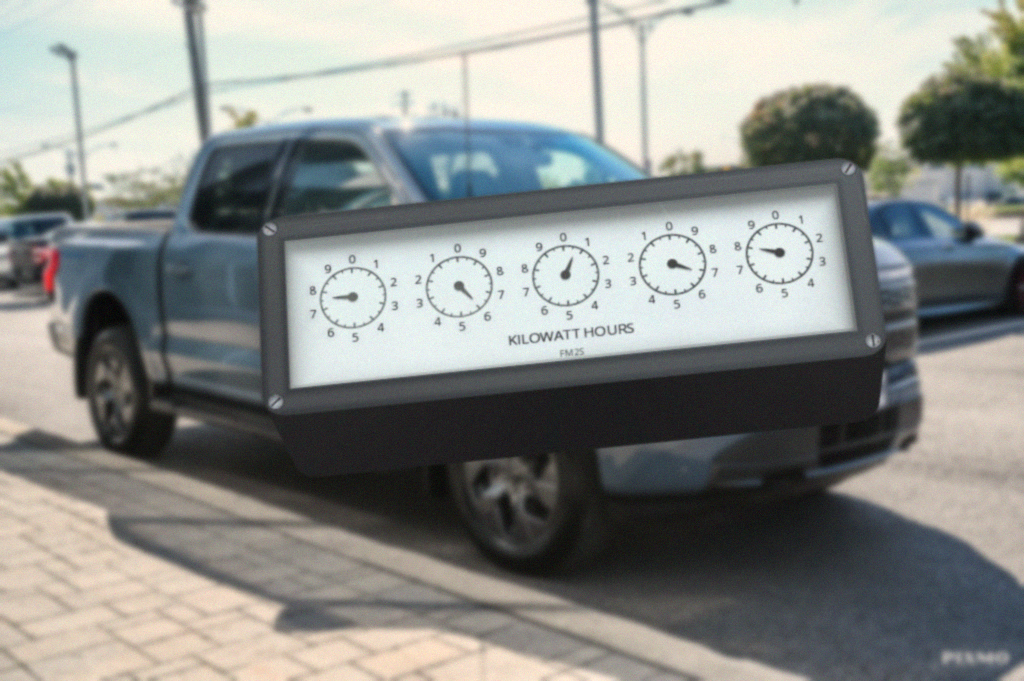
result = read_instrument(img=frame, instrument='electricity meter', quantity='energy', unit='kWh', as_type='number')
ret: 76068 kWh
